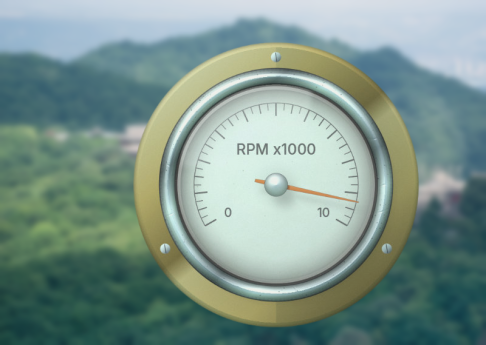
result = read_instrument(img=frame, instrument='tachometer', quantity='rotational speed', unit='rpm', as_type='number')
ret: 9250 rpm
